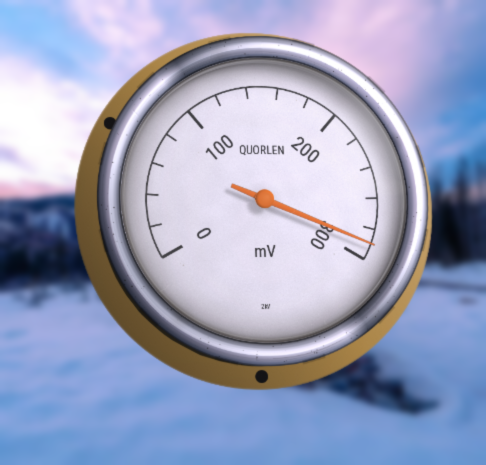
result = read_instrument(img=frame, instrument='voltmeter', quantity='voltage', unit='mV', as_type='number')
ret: 290 mV
